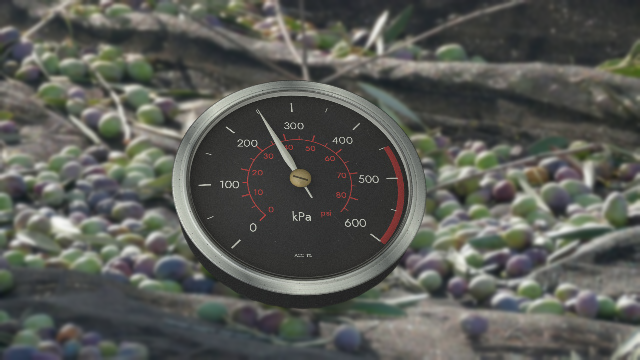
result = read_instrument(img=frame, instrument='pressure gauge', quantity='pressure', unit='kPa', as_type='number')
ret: 250 kPa
